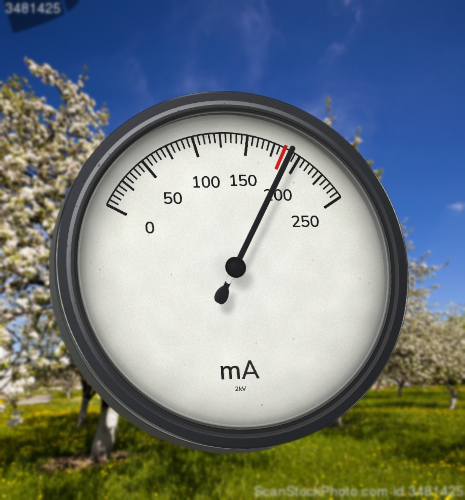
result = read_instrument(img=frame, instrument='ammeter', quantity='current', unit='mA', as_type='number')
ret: 190 mA
